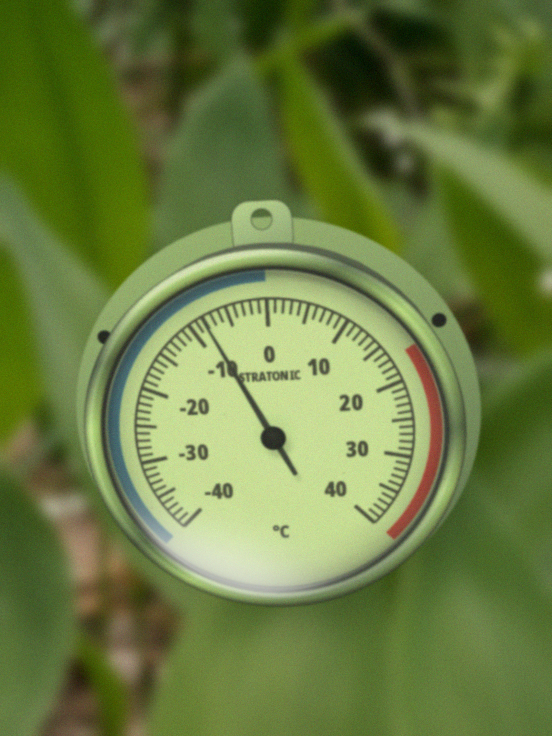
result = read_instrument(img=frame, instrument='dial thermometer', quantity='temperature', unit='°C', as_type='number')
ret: -8 °C
